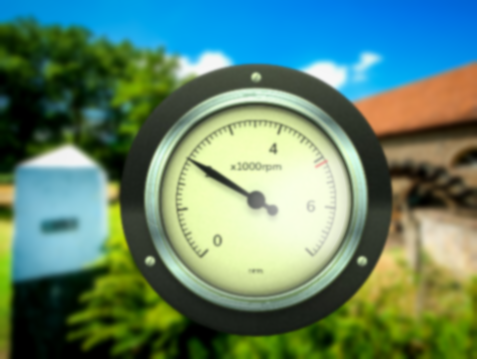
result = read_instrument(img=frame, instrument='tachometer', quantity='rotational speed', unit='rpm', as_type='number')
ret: 2000 rpm
